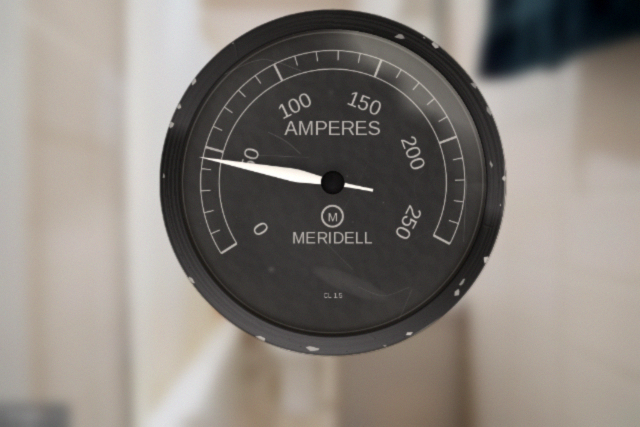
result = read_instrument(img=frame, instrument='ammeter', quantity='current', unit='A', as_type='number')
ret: 45 A
